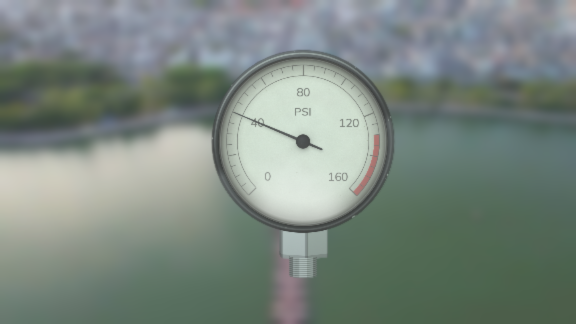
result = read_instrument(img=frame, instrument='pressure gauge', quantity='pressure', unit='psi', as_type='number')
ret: 40 psi
